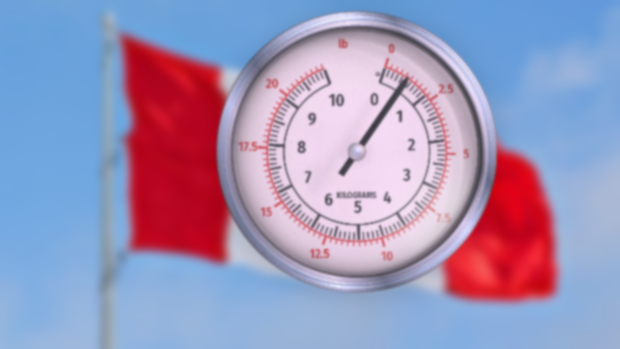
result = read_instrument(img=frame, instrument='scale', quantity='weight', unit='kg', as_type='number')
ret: 0.5 kg
